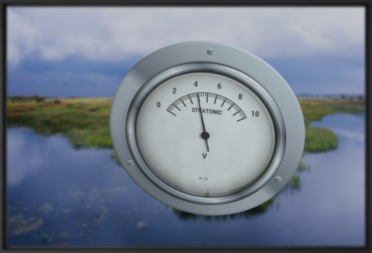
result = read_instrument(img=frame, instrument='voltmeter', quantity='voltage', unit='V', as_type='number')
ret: 4 V
